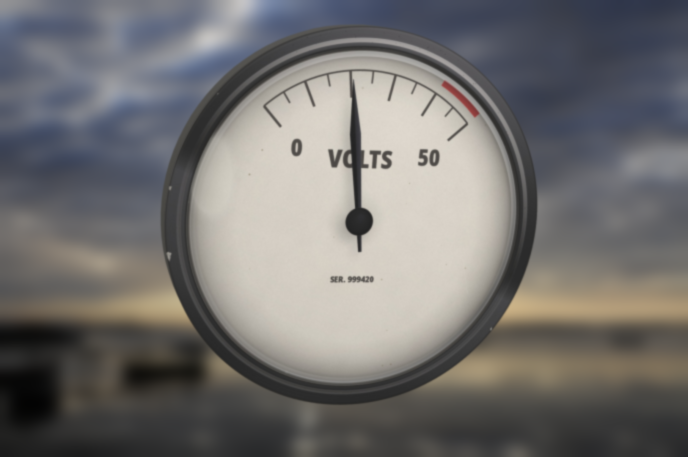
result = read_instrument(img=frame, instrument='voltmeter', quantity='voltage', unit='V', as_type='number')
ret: 20 V
